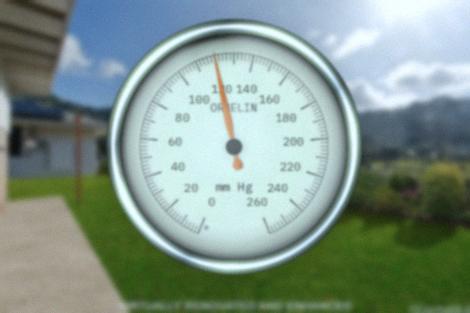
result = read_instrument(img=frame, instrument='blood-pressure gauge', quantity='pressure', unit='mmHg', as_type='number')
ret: 120 mmHg
